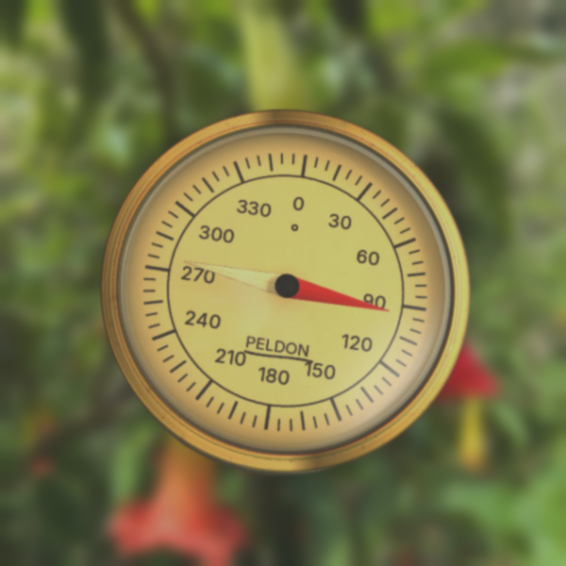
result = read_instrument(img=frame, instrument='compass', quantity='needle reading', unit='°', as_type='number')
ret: 95 °
